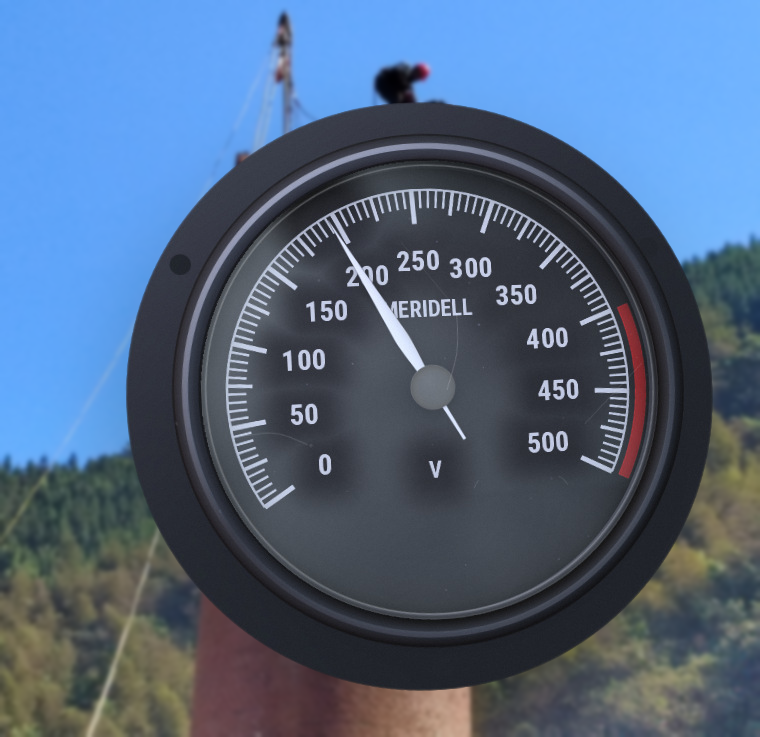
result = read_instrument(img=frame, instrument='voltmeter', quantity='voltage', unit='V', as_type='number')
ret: 195 V
